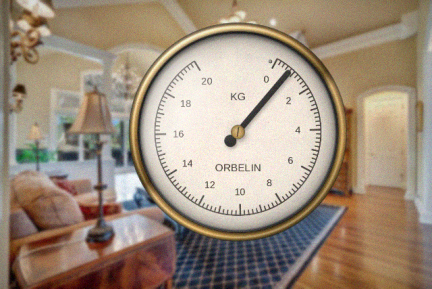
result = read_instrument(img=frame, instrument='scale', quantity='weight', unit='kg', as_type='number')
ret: 0.8 kg
